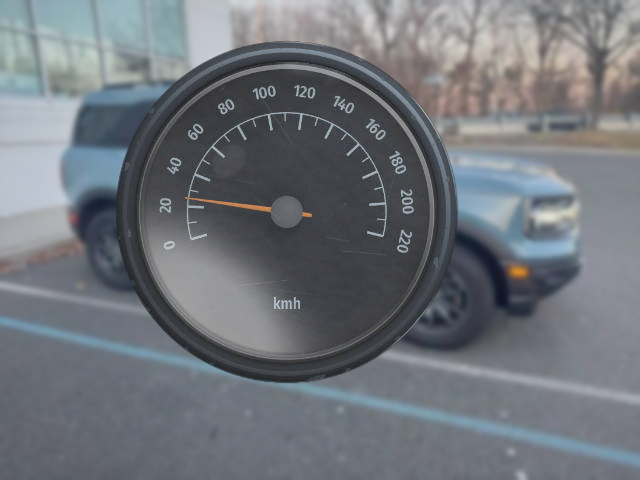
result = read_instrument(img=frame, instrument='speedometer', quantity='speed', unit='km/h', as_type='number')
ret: 25 km/h
